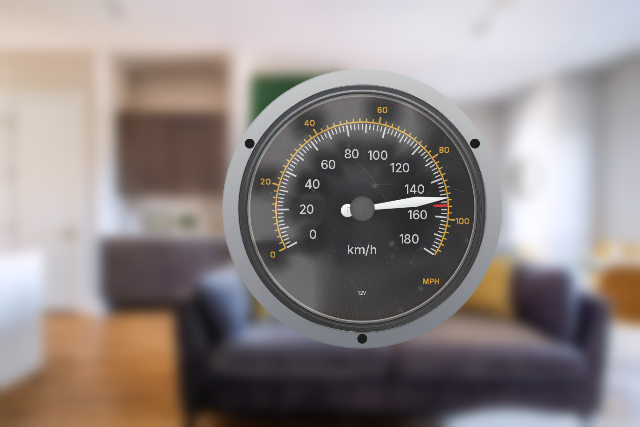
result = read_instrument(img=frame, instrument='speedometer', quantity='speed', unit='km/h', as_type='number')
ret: 150 km/h
